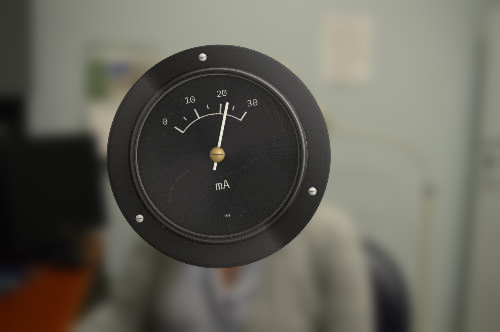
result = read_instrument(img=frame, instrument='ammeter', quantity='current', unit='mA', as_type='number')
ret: 22.5 mA
